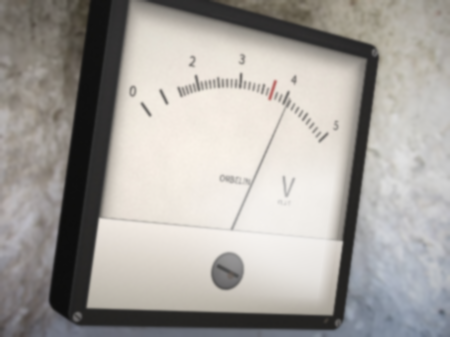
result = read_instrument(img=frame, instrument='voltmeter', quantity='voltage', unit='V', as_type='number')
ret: 4 V
